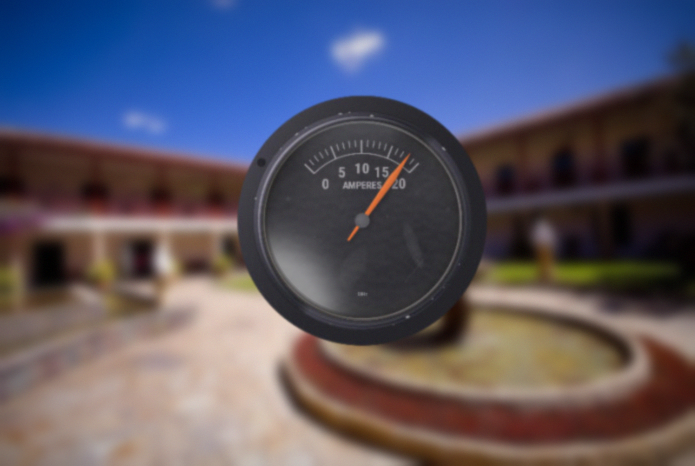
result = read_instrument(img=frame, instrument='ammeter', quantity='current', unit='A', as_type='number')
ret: 18 A
